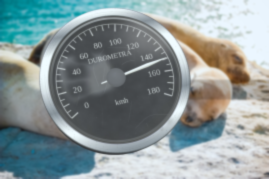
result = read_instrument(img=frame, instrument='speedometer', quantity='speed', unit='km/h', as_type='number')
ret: 150 km/h
